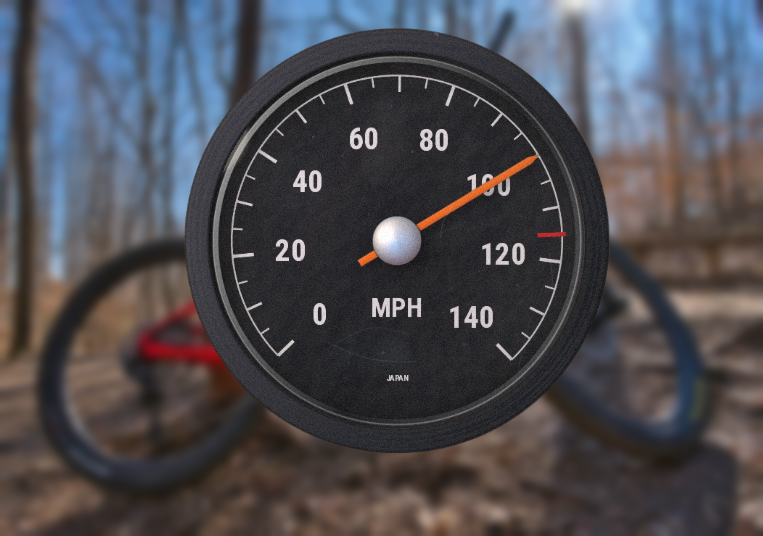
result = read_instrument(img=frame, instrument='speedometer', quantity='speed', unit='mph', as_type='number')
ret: 100 mph
